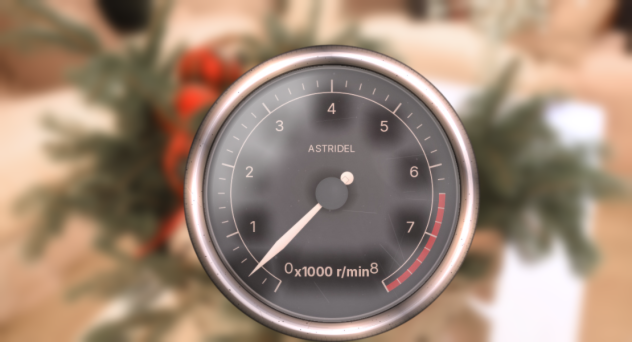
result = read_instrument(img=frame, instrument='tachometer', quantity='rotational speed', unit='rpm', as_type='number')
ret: 400 rpm
